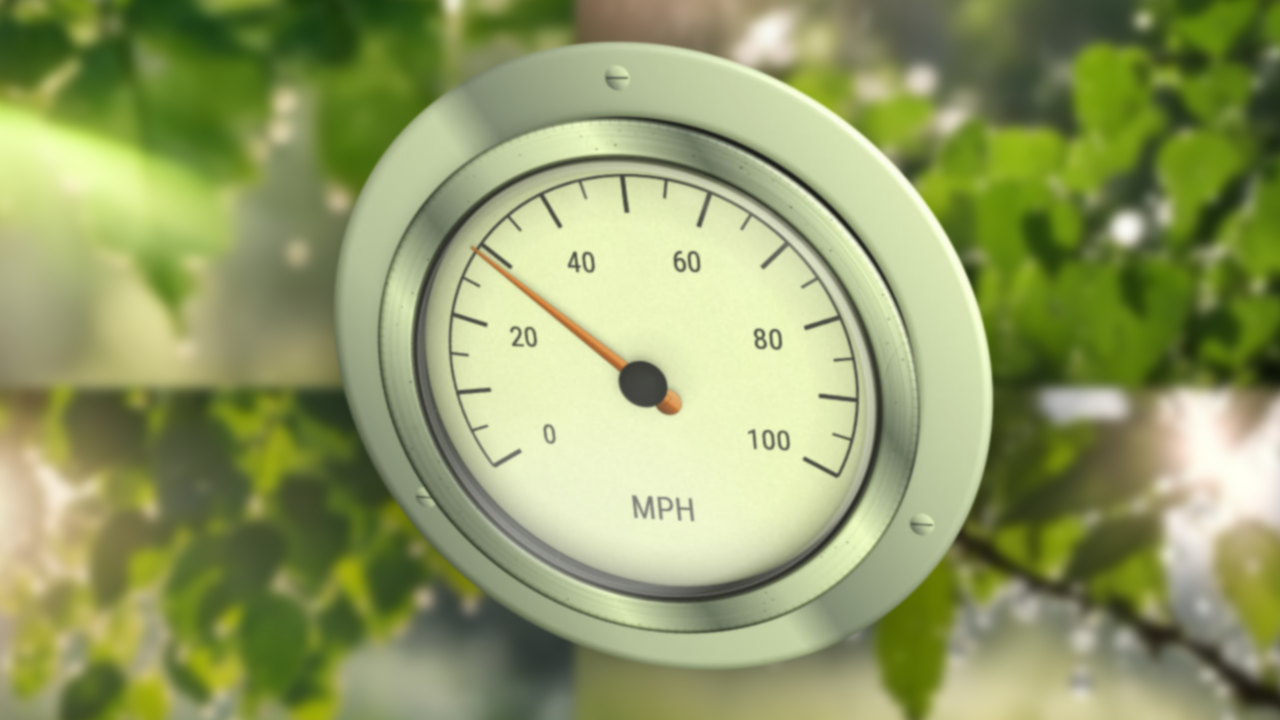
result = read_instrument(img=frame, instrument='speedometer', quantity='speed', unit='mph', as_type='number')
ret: 30 mph
